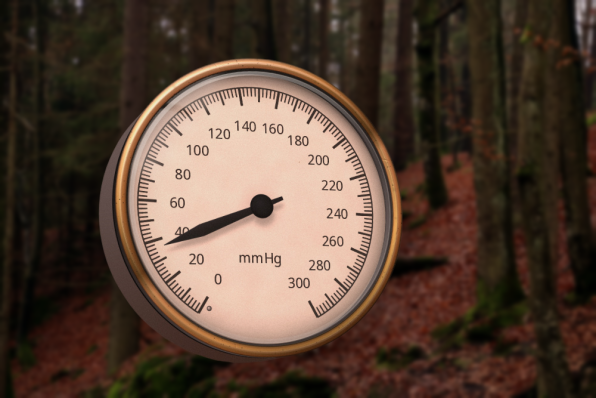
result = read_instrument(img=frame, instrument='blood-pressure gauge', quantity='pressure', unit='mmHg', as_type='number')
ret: 36 mmHg
